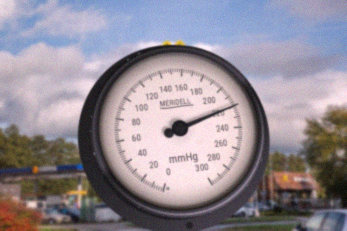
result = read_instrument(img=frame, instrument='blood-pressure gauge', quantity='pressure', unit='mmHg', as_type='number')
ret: 220 mmHg
